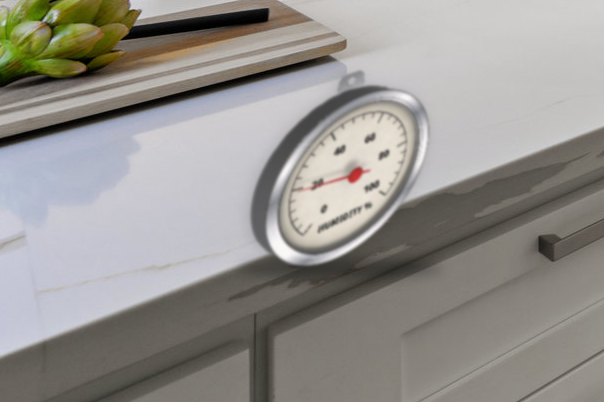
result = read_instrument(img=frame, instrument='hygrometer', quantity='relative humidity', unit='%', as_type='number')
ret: 20 %
